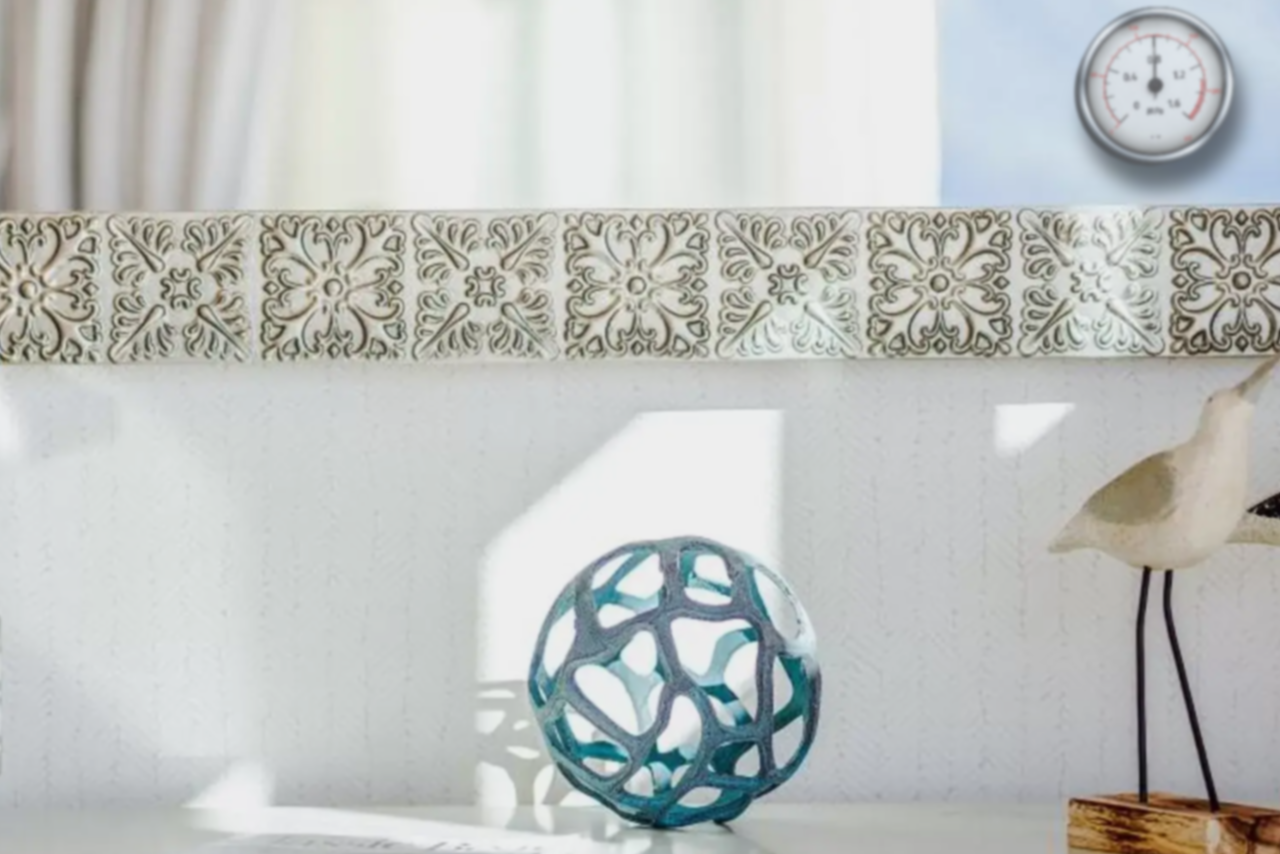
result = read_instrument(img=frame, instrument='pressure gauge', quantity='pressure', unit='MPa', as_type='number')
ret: 0.8 MPa
